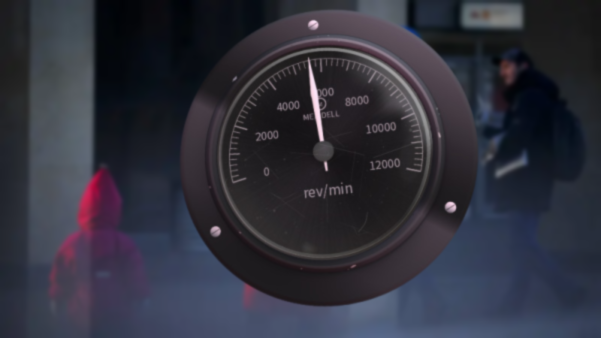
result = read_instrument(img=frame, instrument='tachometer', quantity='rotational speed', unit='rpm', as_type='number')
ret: 5600 rpm
